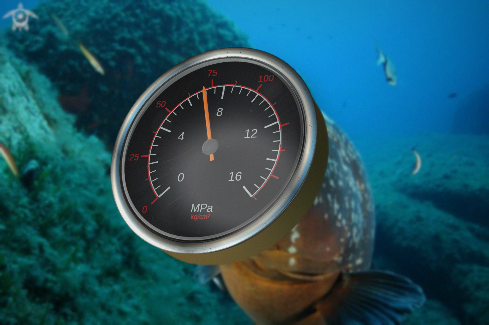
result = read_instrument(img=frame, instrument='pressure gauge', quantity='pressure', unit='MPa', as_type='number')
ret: 7 MPa
